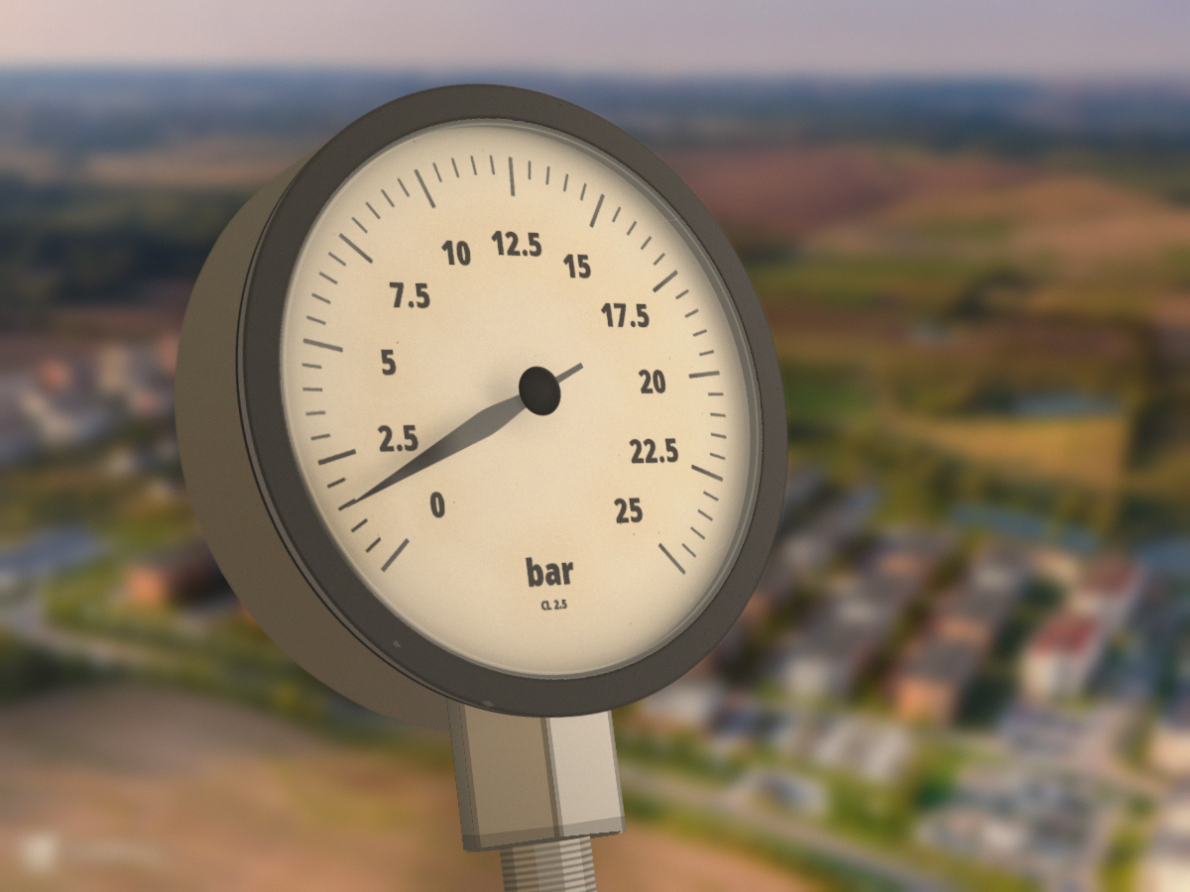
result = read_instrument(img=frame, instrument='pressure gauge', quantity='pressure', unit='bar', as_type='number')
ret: 1.5 bar
